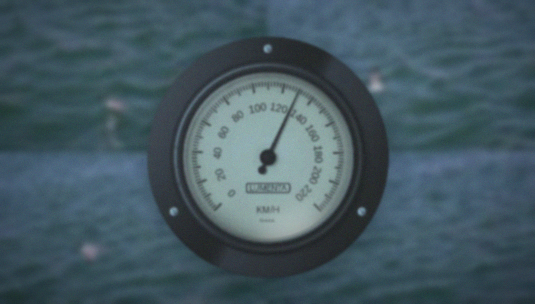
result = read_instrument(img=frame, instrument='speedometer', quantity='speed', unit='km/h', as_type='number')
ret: 130 km/h
